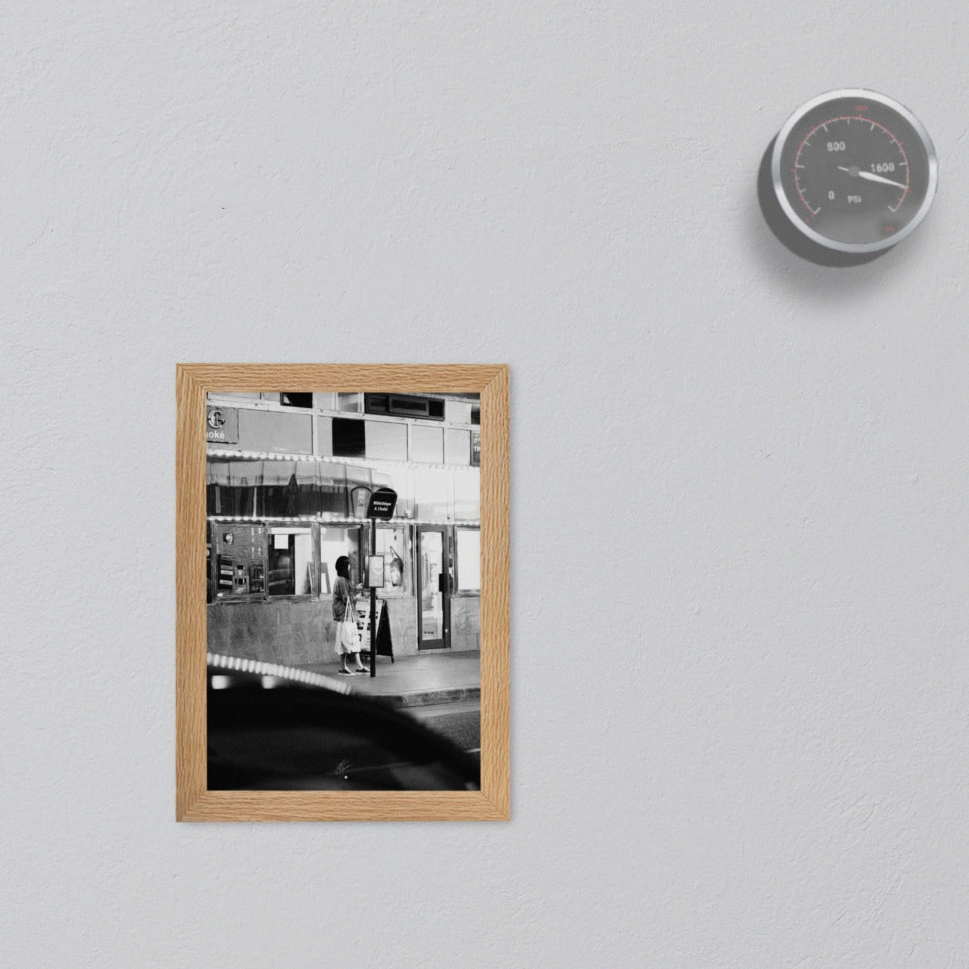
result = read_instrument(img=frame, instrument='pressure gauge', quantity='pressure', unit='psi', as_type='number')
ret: 1800 psi
